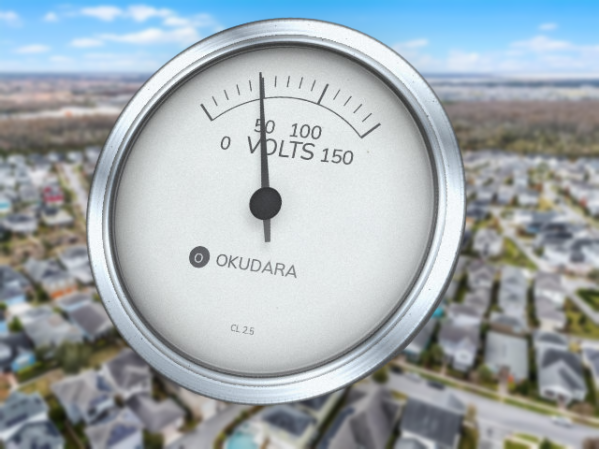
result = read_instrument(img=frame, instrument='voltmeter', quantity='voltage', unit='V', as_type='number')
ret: 50 V
